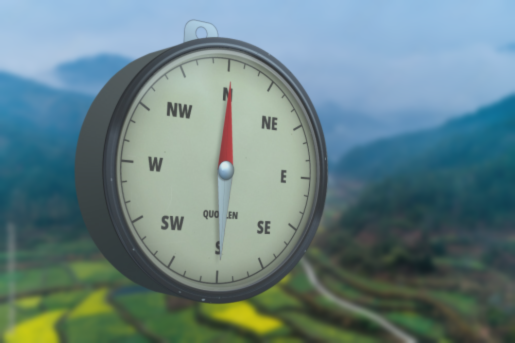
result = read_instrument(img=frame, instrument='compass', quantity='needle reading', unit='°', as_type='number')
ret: 0 °
